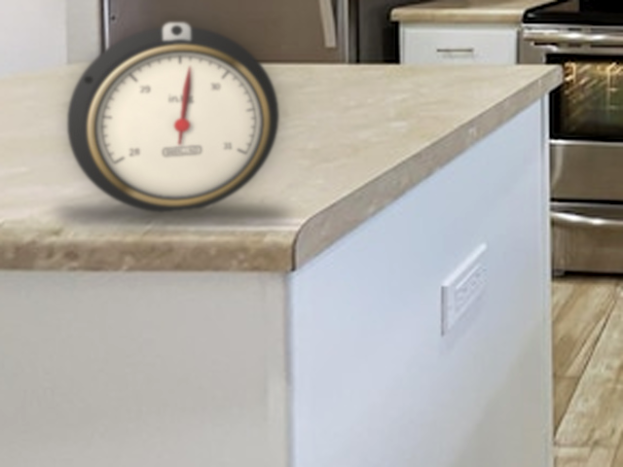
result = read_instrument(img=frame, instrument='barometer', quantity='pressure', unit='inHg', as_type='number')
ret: 29.6 inHg
